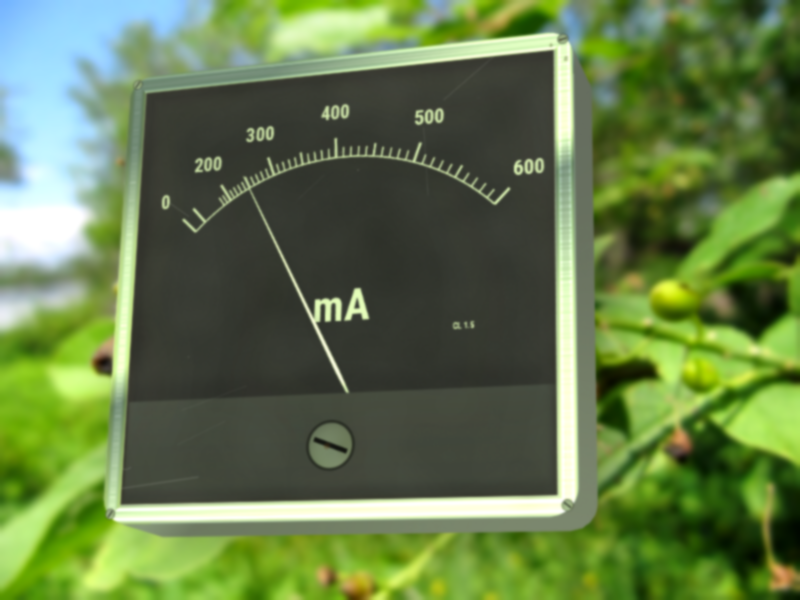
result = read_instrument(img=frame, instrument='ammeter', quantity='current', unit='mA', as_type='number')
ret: 250 mA
